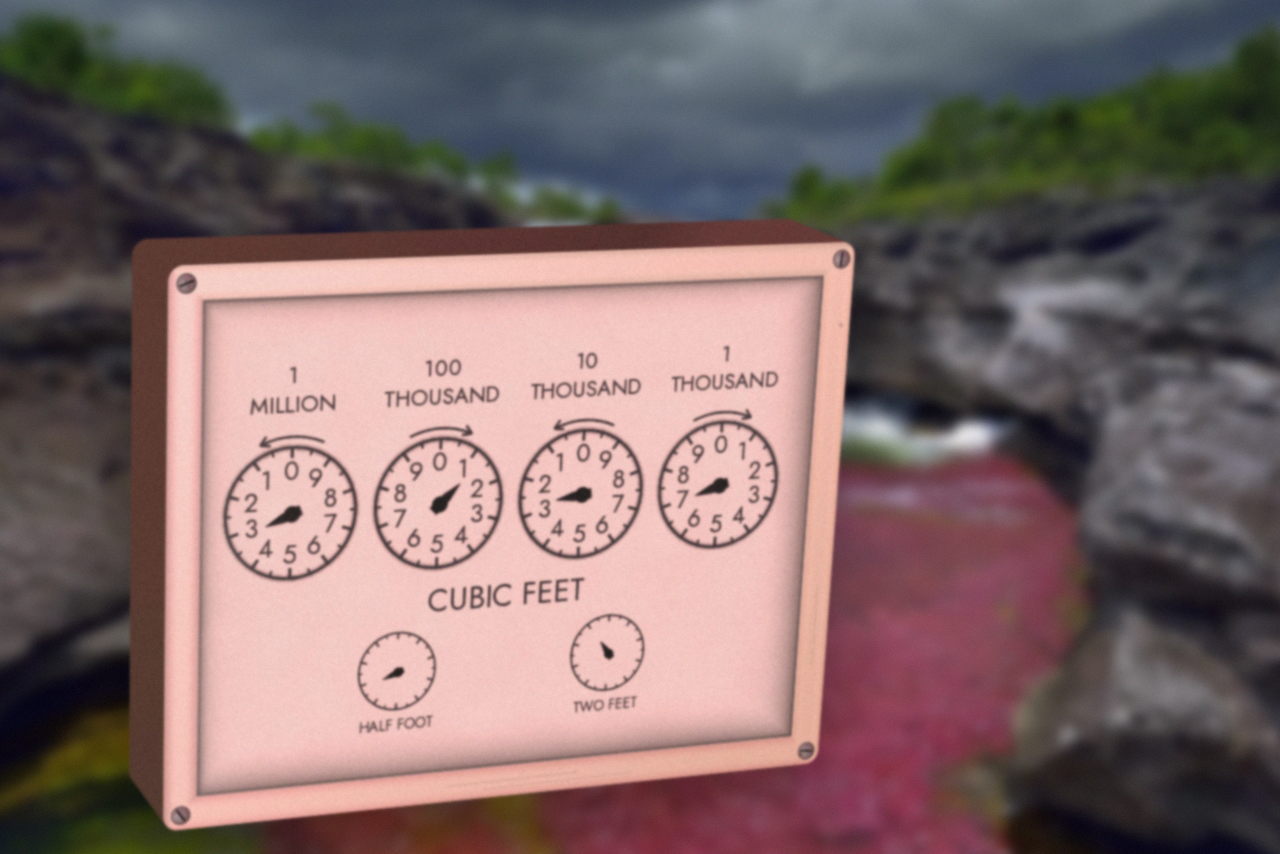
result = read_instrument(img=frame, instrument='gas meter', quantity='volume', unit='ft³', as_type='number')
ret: 312700 ft³
